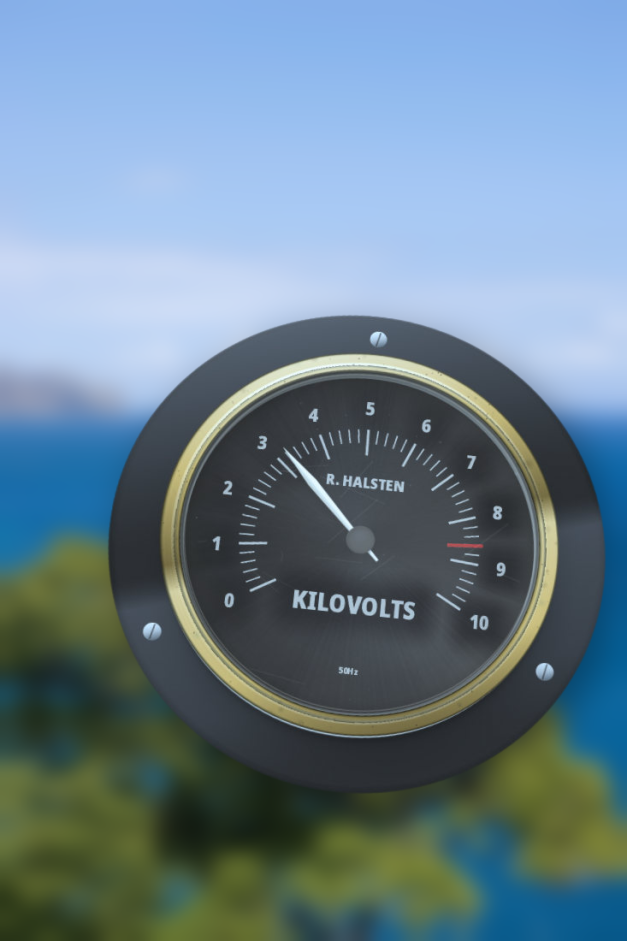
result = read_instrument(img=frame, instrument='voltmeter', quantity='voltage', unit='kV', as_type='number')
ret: 3.2 kV
